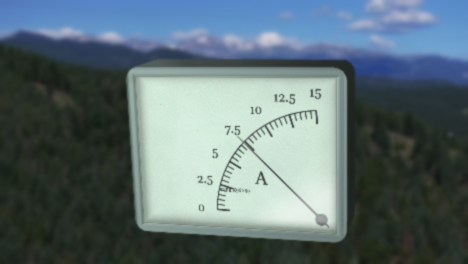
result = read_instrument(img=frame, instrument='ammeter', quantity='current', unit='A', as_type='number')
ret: 7.5 A
